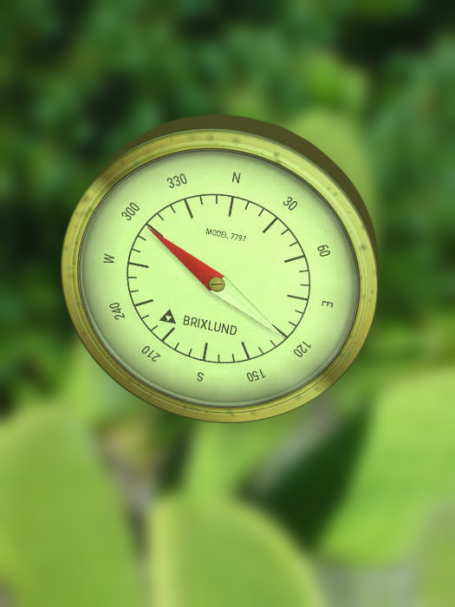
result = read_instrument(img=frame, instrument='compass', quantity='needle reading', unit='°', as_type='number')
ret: 300 °
